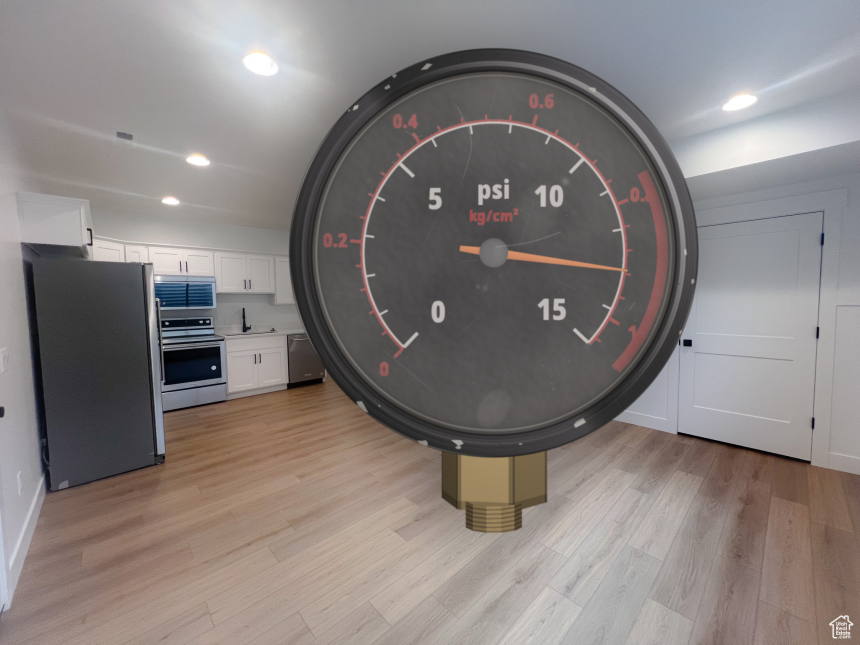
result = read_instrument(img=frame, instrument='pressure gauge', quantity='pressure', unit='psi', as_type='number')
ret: 13 psi
